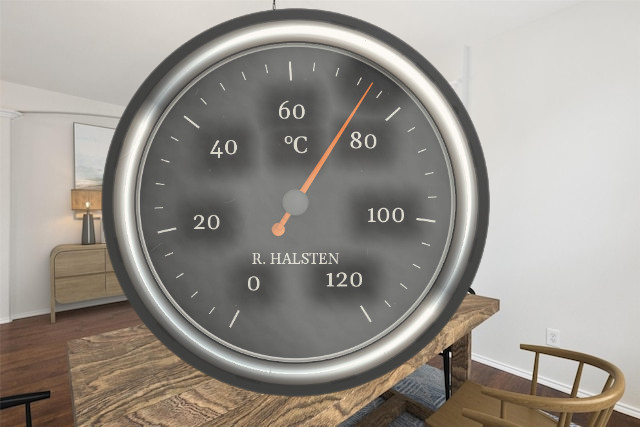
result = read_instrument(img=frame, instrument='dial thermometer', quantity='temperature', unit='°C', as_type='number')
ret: 74 °C
